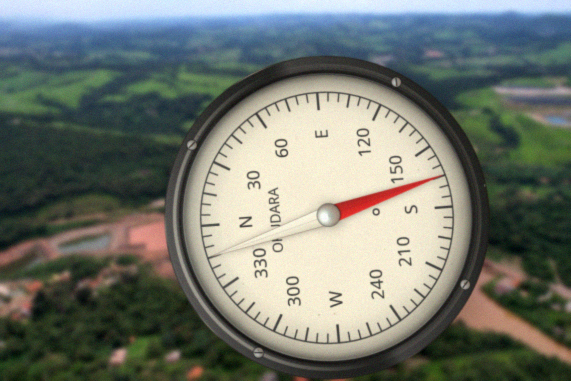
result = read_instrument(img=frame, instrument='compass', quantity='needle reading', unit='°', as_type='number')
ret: 165 °
